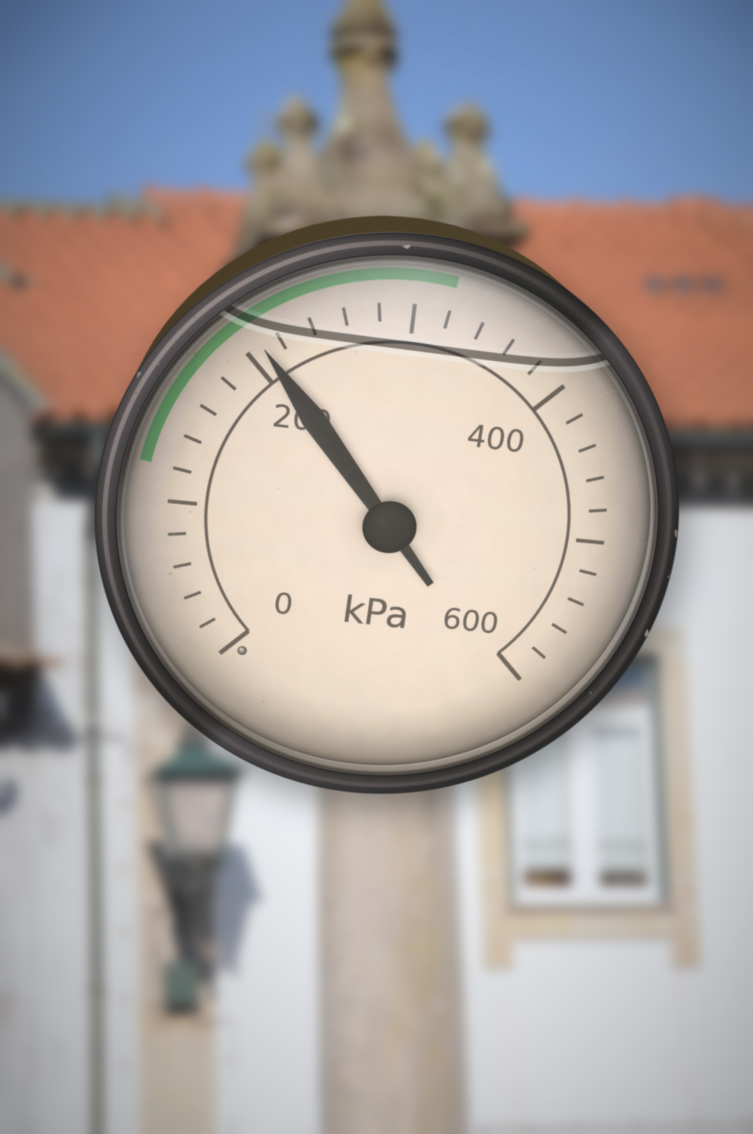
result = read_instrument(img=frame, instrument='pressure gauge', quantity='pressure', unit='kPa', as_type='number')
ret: 210 kPa
